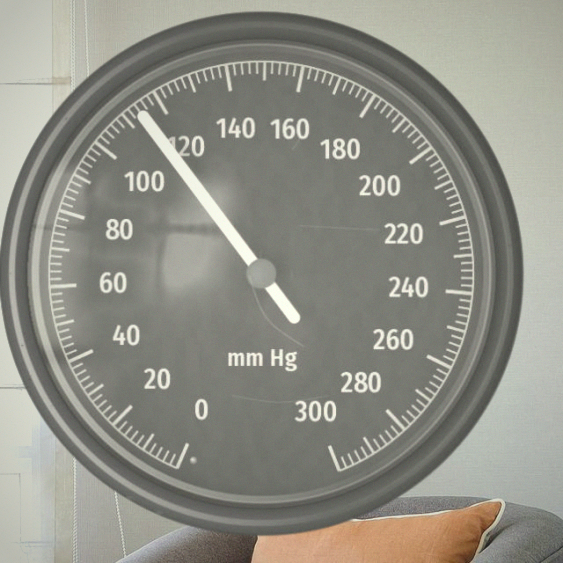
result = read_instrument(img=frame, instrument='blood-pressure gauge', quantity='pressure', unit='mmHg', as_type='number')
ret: 114 mmHg
